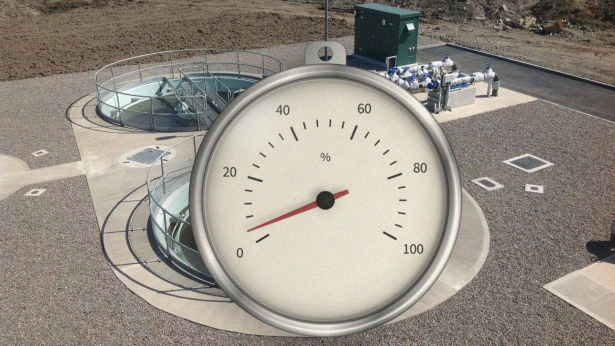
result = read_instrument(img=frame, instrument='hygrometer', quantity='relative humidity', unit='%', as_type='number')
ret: 4 %
